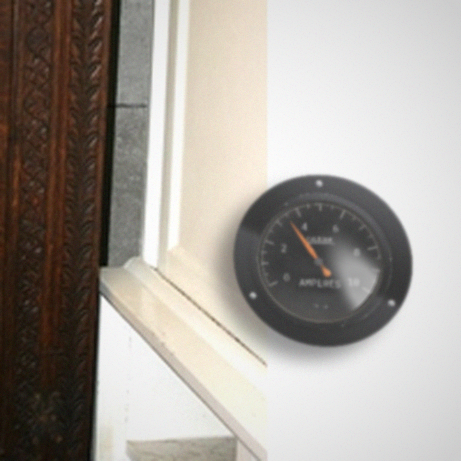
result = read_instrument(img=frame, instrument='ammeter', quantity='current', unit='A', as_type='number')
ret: 3.5 A
